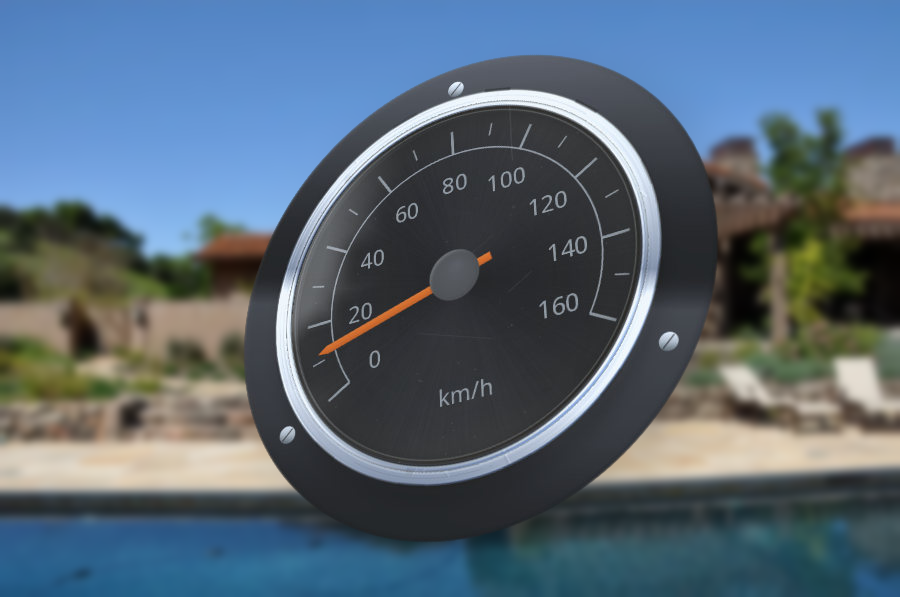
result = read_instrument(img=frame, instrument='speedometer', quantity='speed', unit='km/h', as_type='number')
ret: 10 km/h
